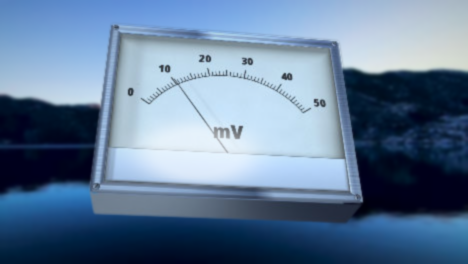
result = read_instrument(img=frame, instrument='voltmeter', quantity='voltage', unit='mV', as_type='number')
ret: 10 mV
